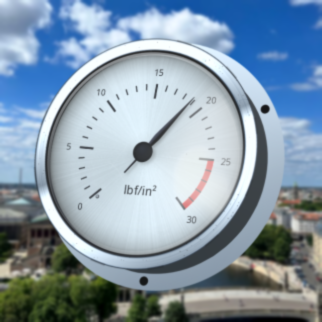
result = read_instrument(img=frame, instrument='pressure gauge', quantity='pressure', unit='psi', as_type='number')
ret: 19 psi
